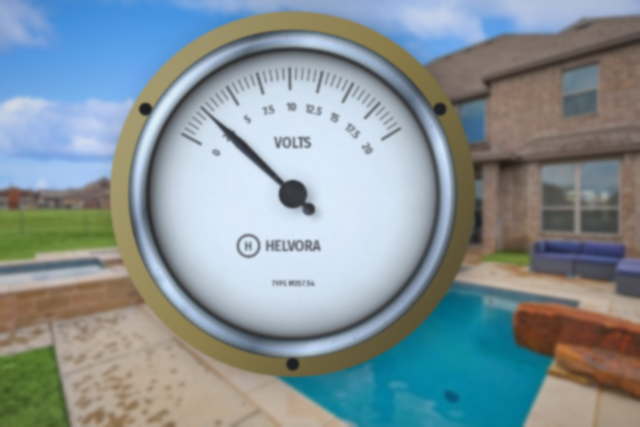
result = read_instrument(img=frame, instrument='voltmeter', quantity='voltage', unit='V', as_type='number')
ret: 2.5 V
